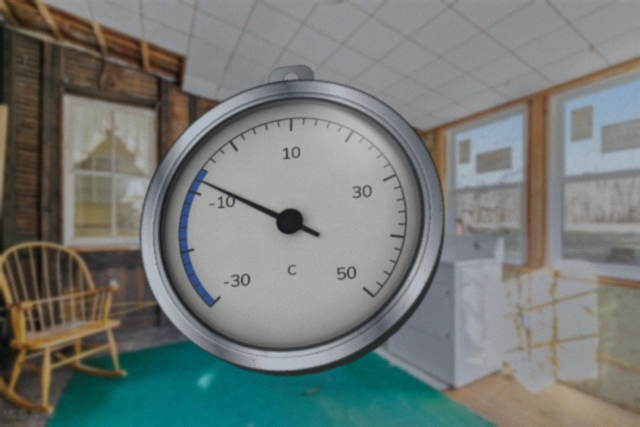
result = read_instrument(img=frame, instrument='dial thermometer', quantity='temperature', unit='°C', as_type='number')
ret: -8 °C
